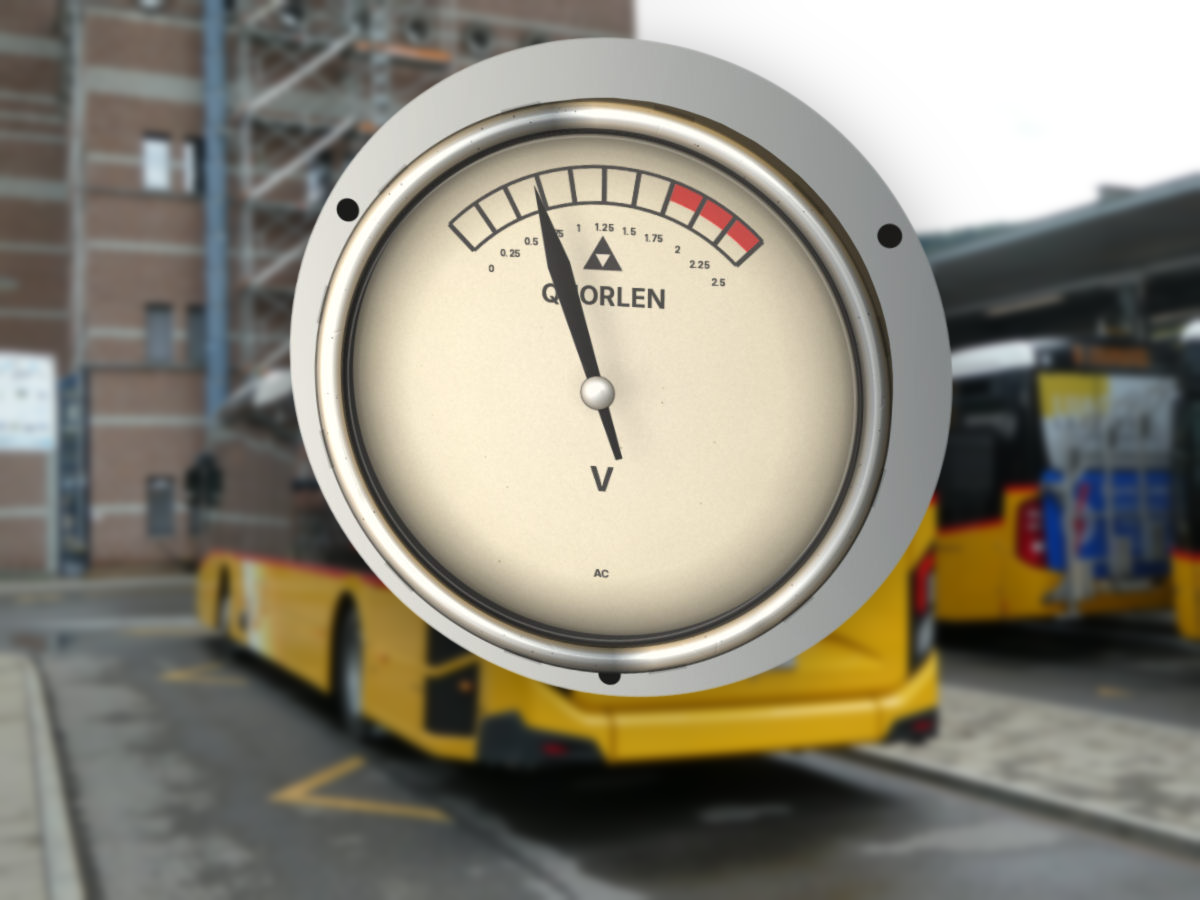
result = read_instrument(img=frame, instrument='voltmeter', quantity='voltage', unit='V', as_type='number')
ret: 0.75 V
